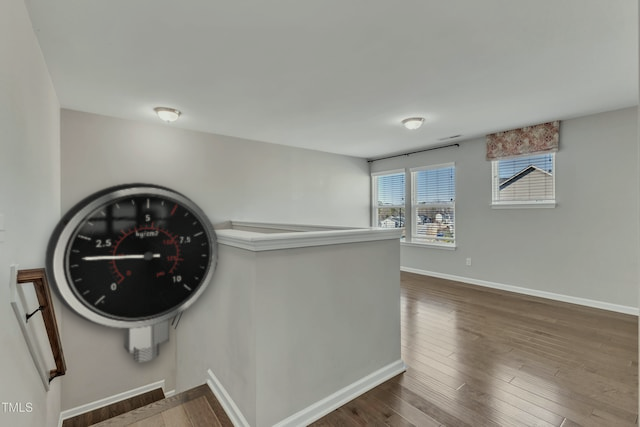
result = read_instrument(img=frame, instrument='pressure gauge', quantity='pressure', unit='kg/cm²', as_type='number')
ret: 1.75 kg/cm²
